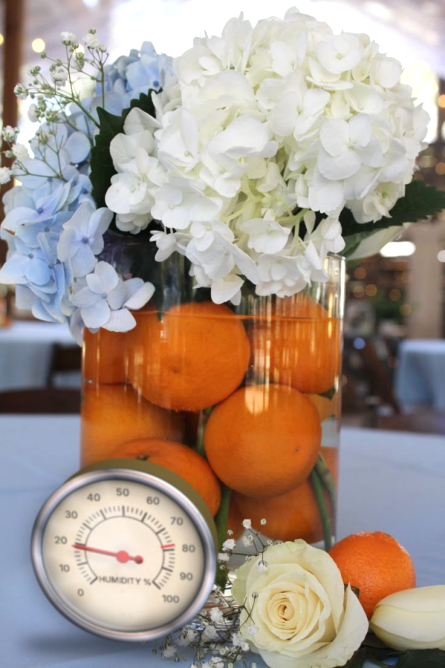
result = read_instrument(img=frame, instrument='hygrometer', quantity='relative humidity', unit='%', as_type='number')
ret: 20 %
